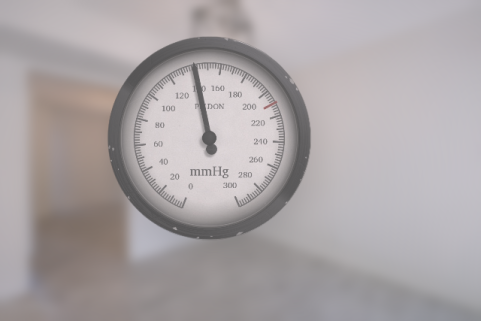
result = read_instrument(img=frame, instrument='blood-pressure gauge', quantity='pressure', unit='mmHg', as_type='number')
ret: 140 mmHg
